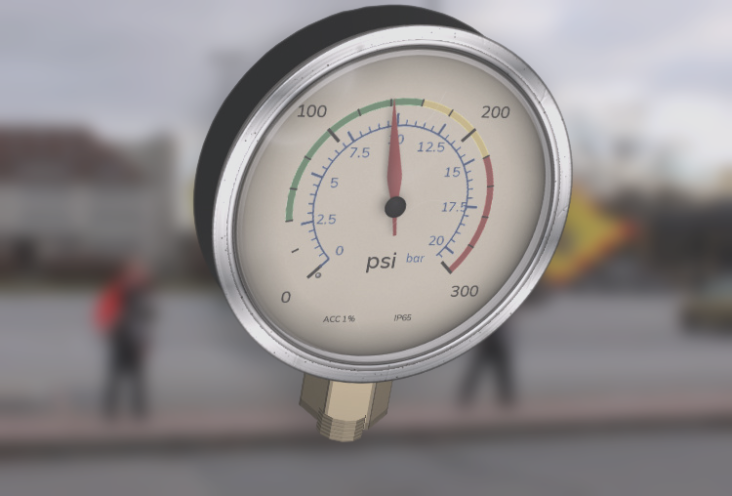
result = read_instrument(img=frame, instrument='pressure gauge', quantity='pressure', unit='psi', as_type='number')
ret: 140 psi
